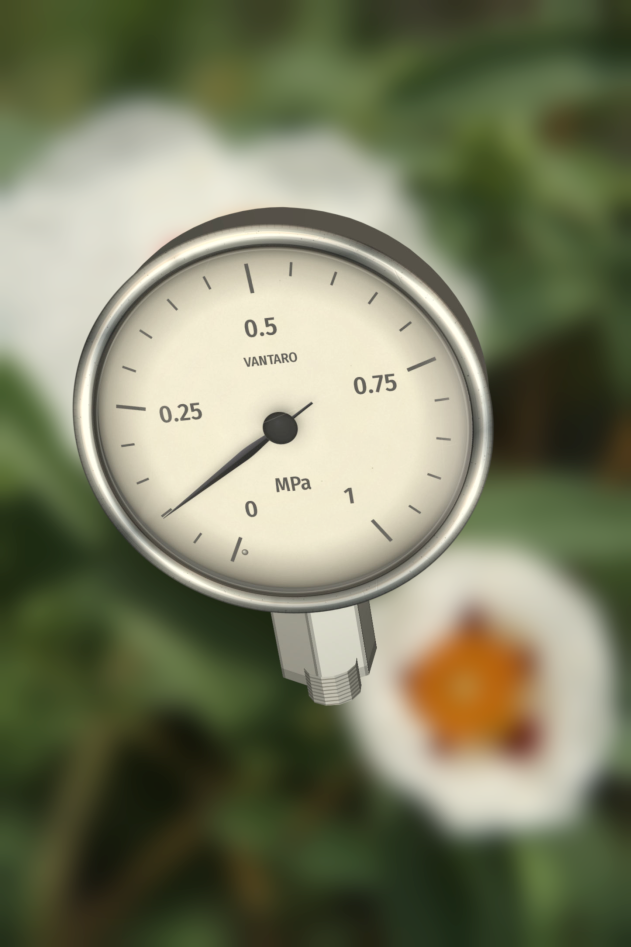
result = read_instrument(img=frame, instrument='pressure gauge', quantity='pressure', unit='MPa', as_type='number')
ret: 0.1 MPa
